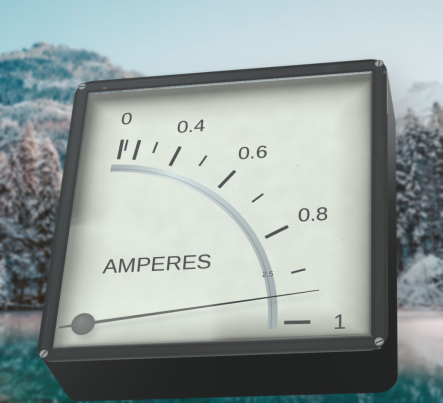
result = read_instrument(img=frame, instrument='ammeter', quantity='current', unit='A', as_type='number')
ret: 0.95 A
